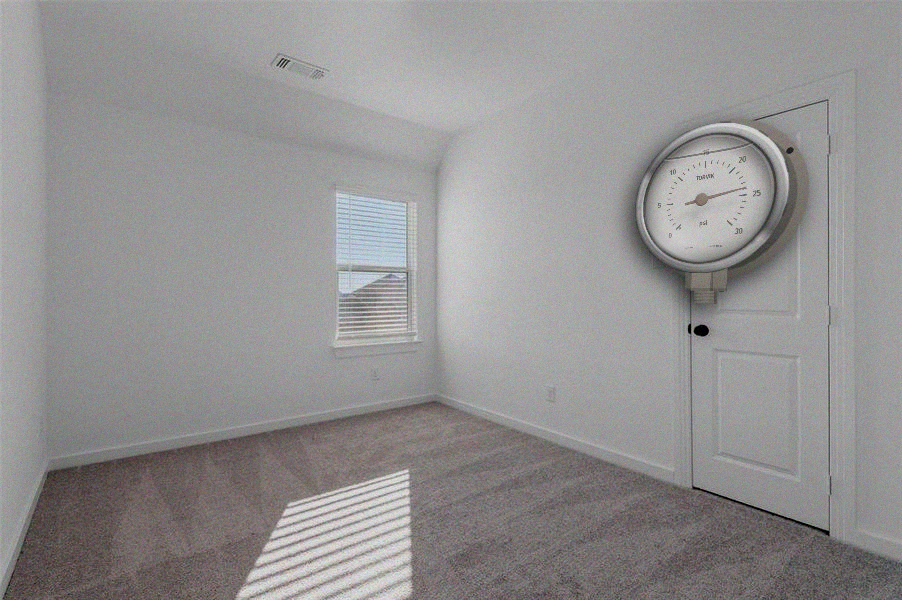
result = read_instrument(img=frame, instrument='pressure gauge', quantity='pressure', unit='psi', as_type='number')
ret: 24 psi
